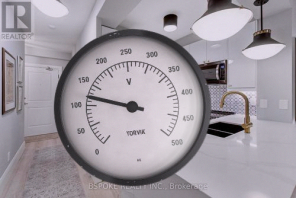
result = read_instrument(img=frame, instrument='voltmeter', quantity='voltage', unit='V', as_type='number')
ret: 120 V
